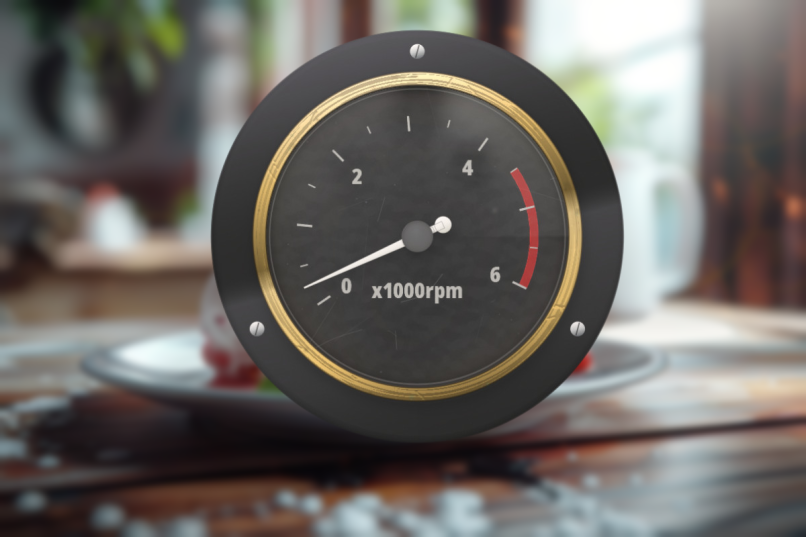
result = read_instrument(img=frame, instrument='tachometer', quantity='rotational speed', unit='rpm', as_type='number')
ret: 250 rpm
